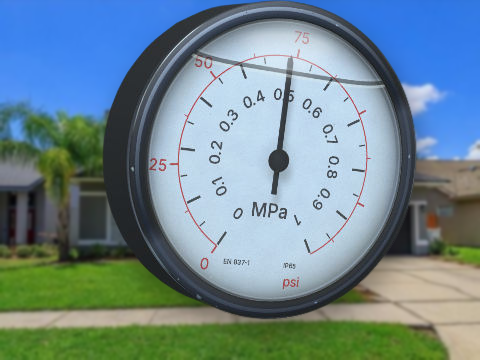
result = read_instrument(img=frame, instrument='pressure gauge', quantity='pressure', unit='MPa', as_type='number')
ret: 0.5 MPa
